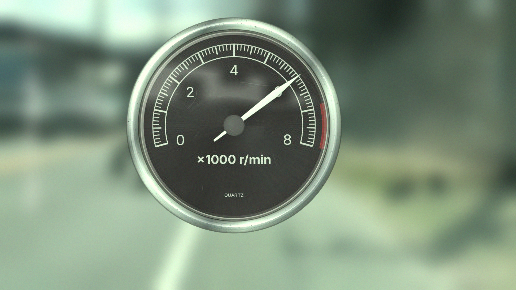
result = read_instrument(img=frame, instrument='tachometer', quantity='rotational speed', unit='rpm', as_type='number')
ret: 6000 rpm
